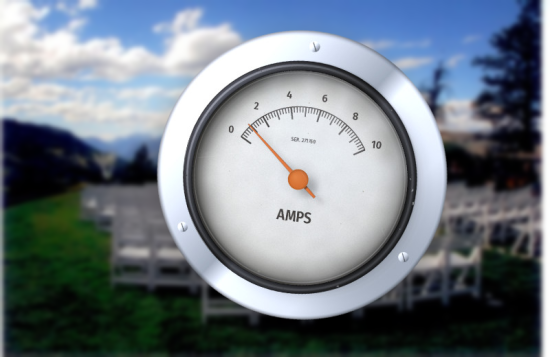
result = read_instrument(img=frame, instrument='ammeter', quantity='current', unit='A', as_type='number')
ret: 1 A
